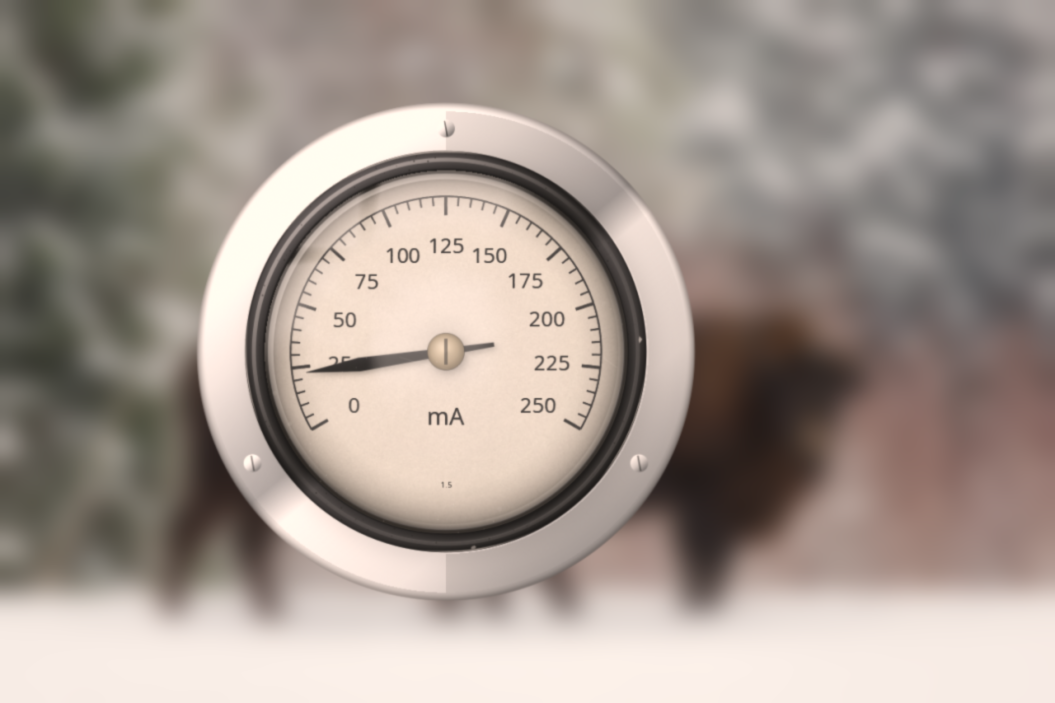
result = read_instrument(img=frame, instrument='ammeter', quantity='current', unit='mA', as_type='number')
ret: 22.5 mA
